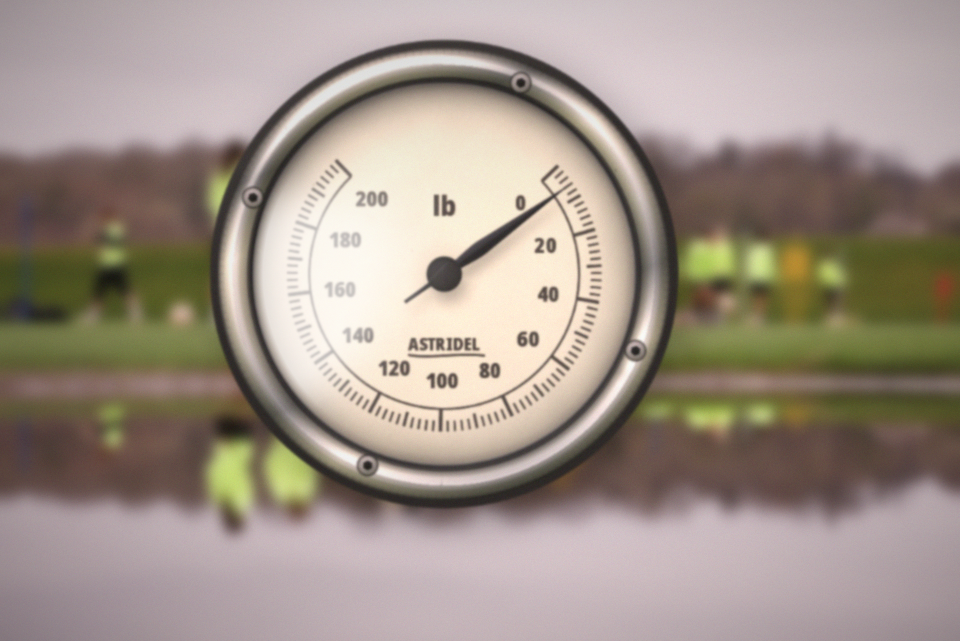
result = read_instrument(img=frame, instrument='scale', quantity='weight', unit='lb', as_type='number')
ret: 6 lb
